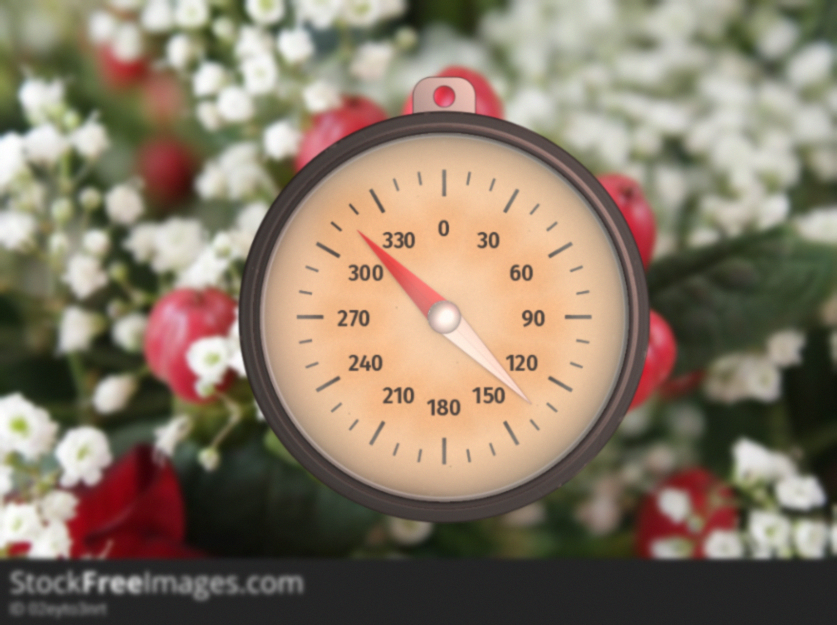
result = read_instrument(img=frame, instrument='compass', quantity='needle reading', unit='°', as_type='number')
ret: 315 °
